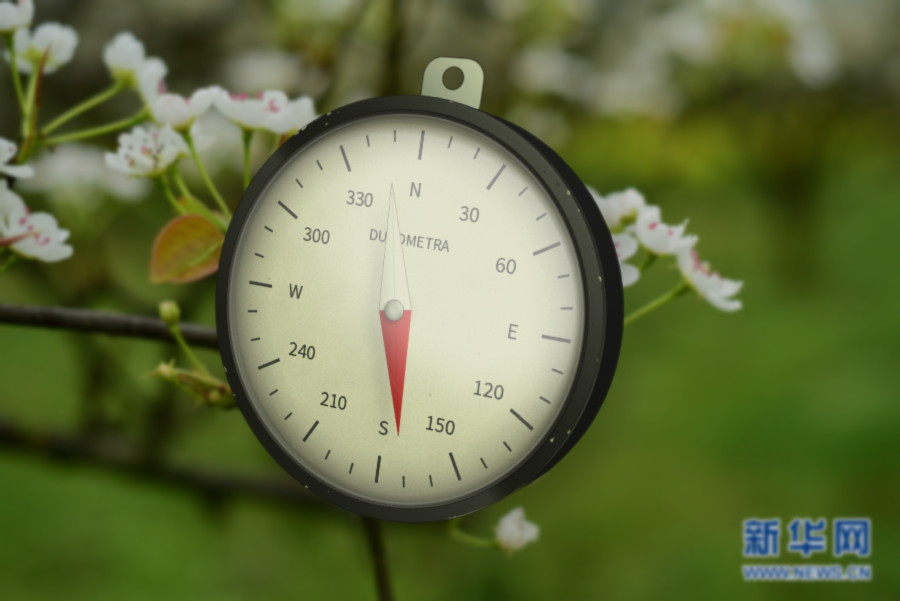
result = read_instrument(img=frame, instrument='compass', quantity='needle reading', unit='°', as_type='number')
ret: 170 °
